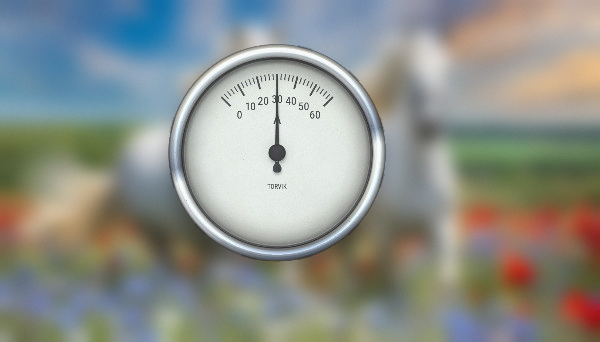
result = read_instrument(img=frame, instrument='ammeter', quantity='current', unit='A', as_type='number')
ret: 30 A
